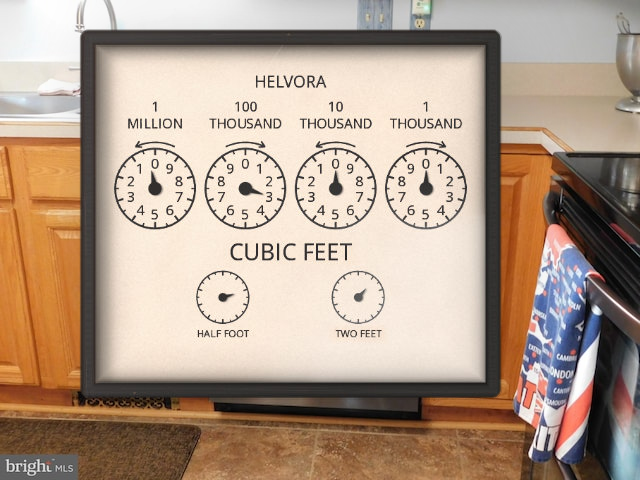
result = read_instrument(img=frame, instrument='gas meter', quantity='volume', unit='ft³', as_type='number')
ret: 30000 ft³
